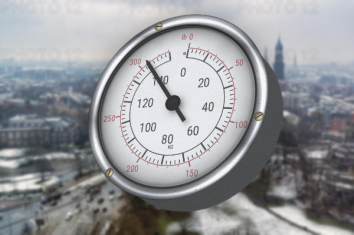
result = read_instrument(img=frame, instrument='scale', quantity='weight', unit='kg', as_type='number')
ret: 140 kg
